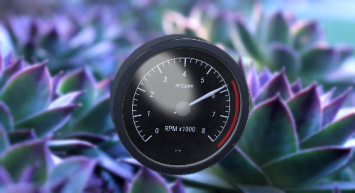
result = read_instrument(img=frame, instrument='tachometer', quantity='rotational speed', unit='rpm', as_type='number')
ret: 5800 rpm
